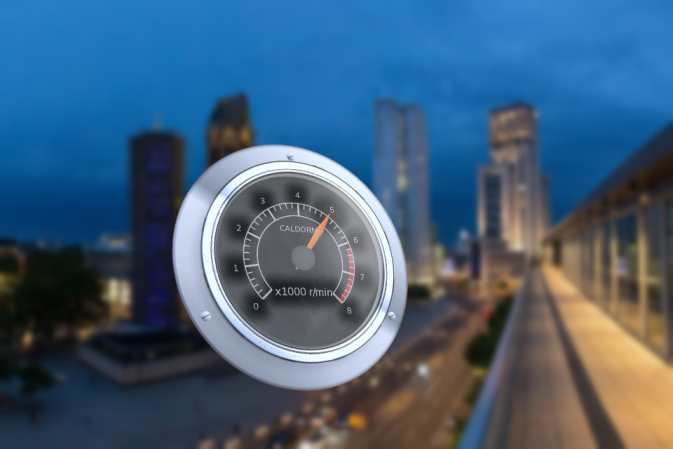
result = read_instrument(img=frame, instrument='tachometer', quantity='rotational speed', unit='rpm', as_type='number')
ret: 5000 rpm
